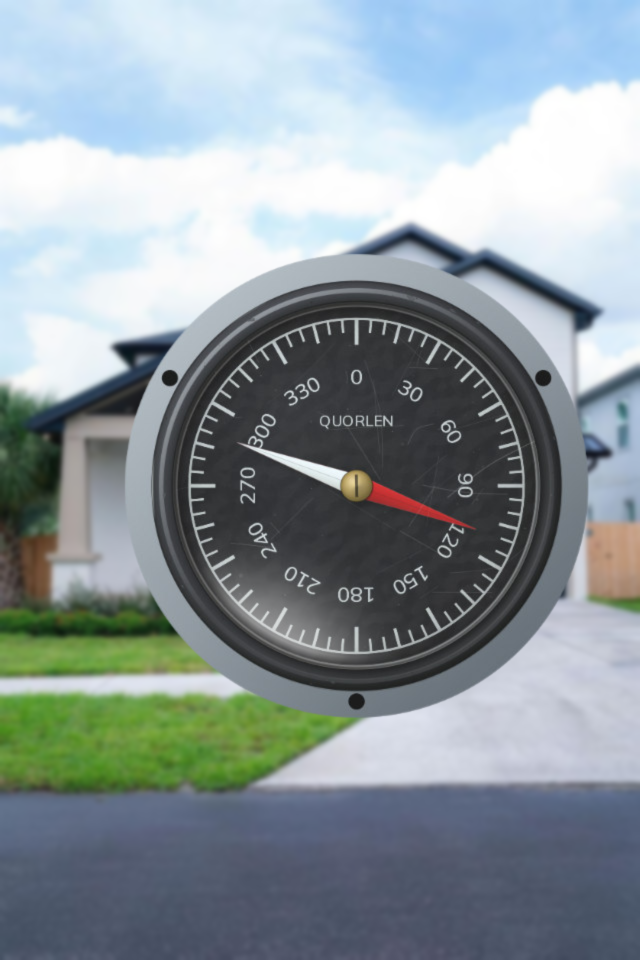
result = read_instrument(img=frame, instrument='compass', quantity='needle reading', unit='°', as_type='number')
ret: 110 °
